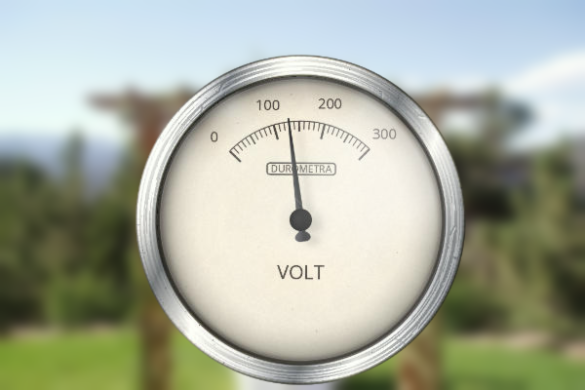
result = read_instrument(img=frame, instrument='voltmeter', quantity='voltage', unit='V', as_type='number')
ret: 130 V
